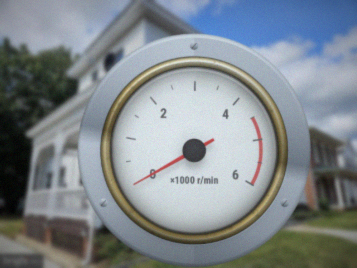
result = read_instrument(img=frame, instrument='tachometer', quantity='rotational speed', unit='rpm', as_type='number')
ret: 0 rpm
